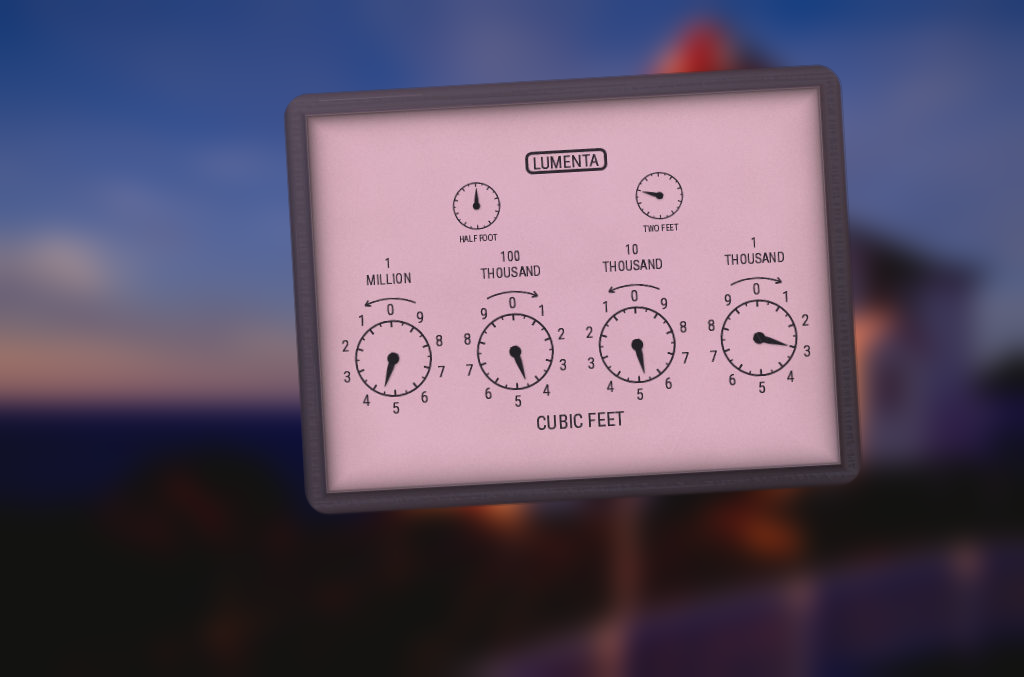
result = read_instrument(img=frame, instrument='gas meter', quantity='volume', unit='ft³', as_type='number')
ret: 445300 ft³
